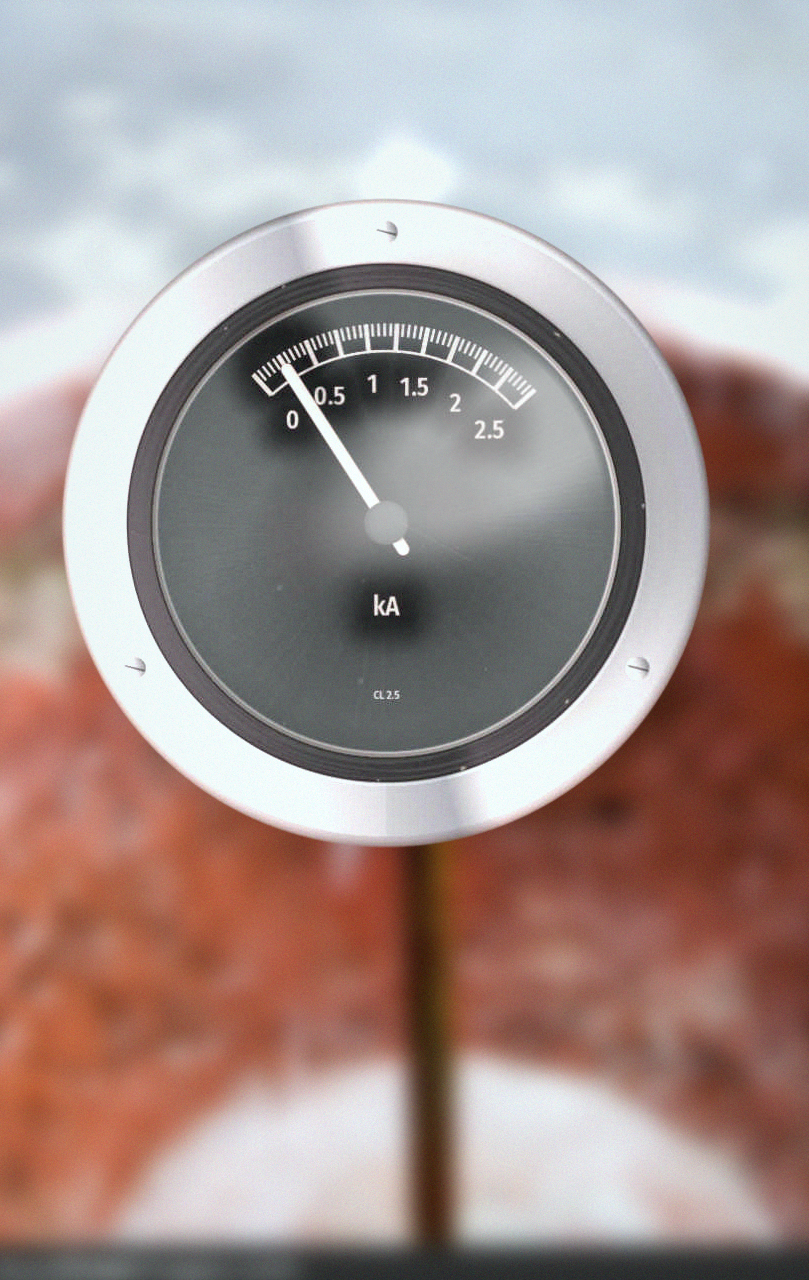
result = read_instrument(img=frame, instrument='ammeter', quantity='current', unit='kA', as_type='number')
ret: 0.25 kA
